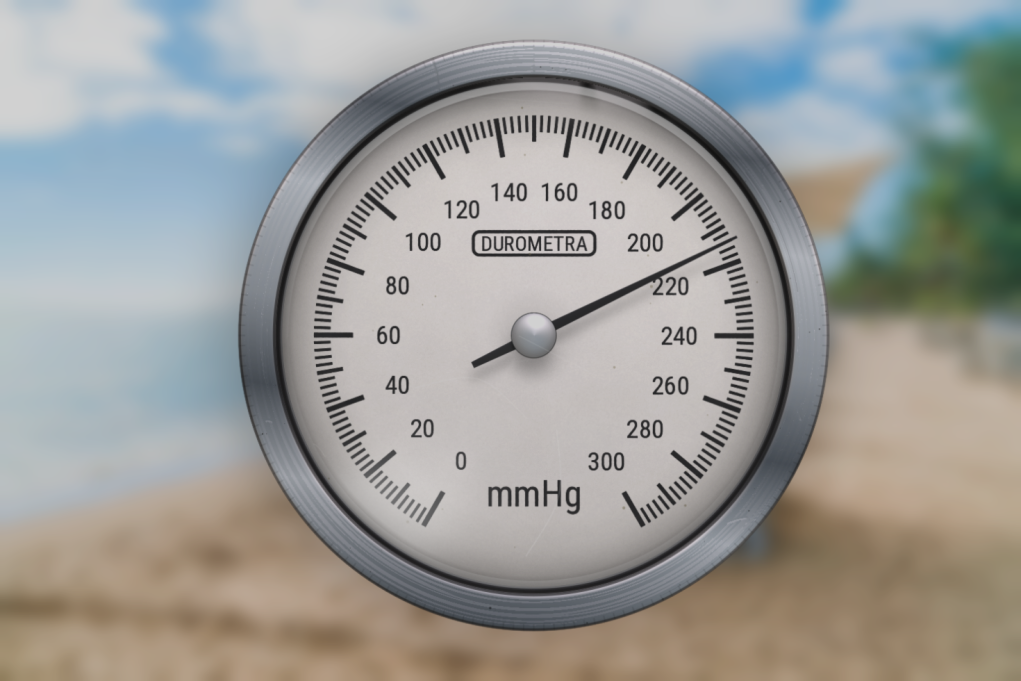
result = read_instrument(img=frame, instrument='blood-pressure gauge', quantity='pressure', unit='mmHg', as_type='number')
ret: 214 mmHg
